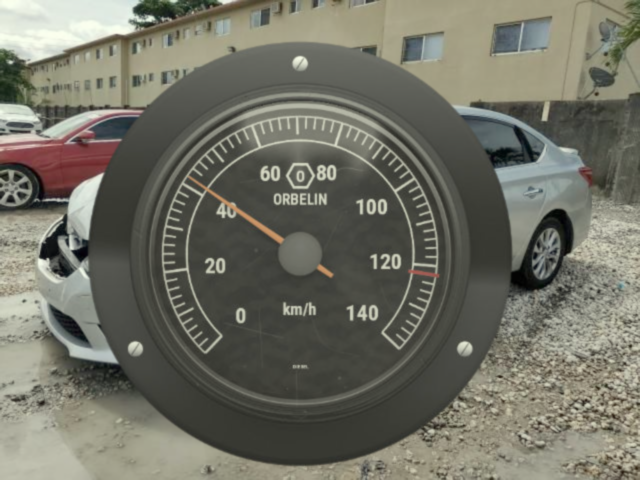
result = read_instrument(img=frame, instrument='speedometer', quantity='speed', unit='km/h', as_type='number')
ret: 42 km/h
